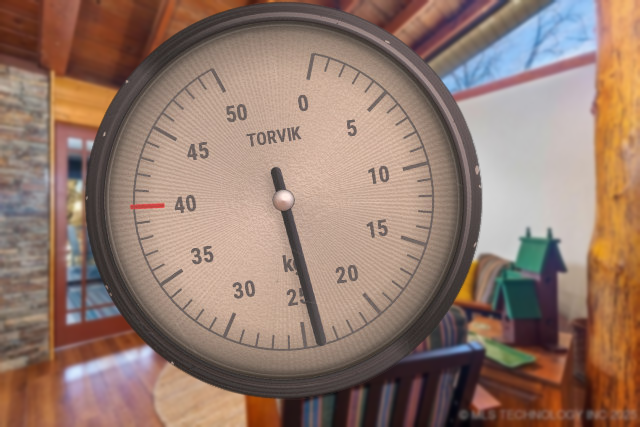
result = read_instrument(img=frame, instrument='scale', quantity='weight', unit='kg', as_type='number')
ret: 24 kg
